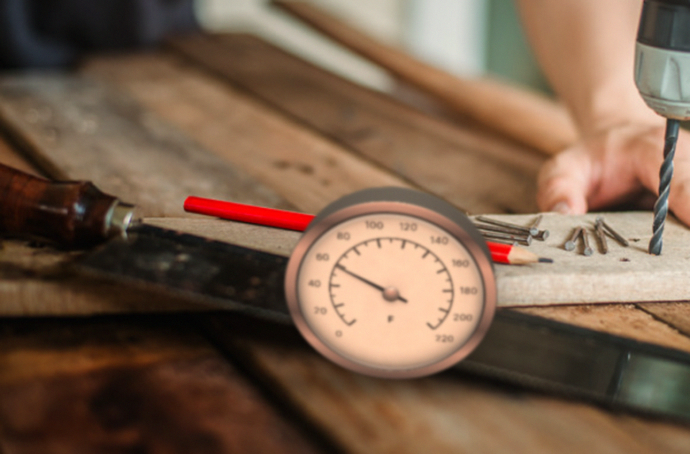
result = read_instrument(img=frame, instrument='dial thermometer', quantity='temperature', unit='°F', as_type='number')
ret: 60 °F
